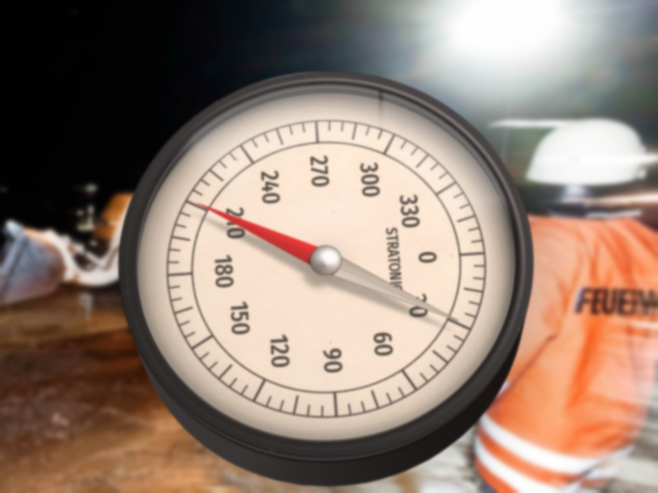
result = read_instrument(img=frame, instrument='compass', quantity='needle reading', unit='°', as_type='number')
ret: 210 °
